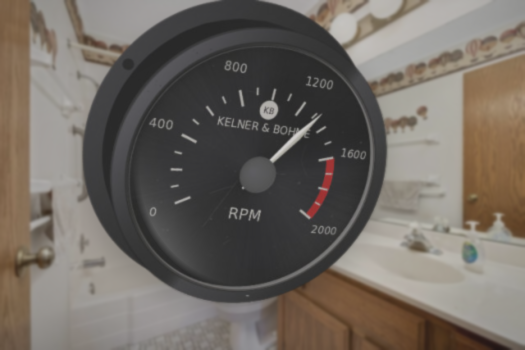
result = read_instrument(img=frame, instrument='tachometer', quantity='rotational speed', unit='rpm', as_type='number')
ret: 1300 rpm
